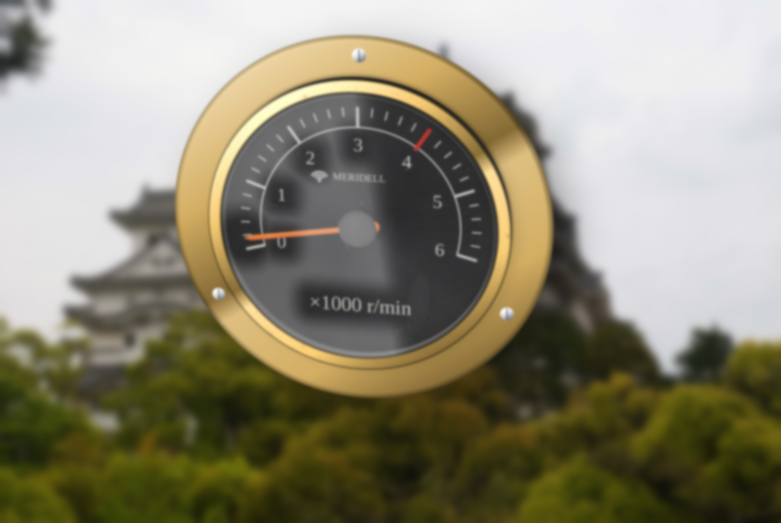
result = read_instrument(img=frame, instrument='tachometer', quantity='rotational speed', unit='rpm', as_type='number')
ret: 200 rpm
